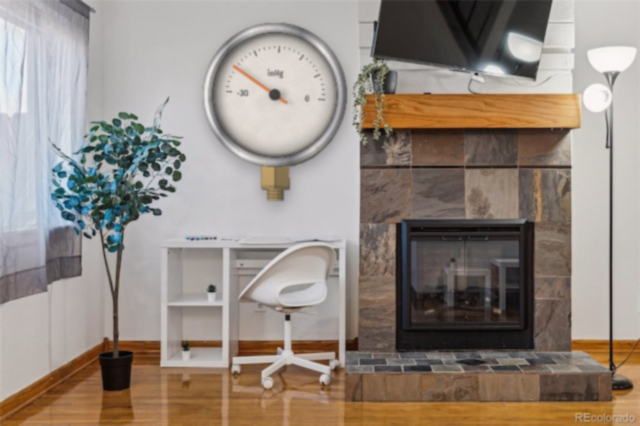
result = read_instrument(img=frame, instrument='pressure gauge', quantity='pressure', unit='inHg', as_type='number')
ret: -25 inHg
